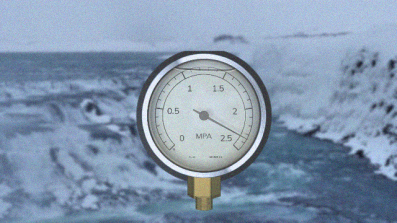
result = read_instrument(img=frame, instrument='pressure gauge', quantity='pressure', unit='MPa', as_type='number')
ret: 2.35 MPa
